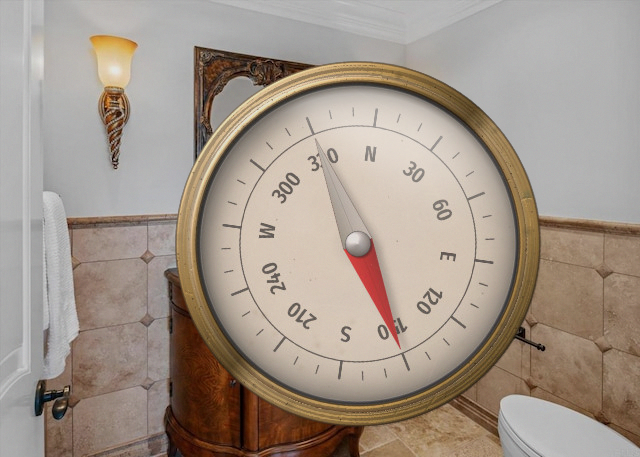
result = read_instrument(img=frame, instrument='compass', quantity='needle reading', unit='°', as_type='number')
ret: 150 °
